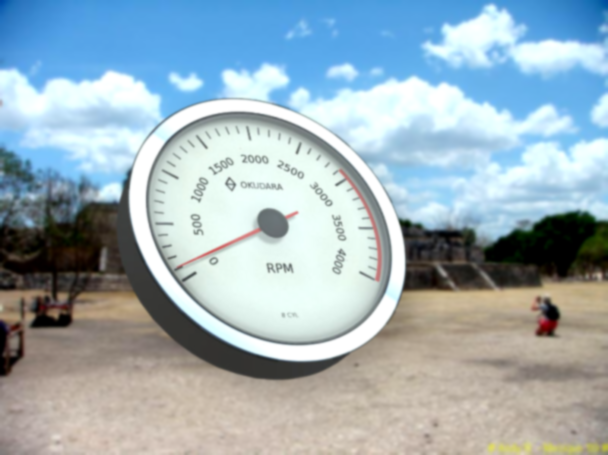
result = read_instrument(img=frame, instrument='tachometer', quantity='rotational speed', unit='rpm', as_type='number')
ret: 100 rpm
